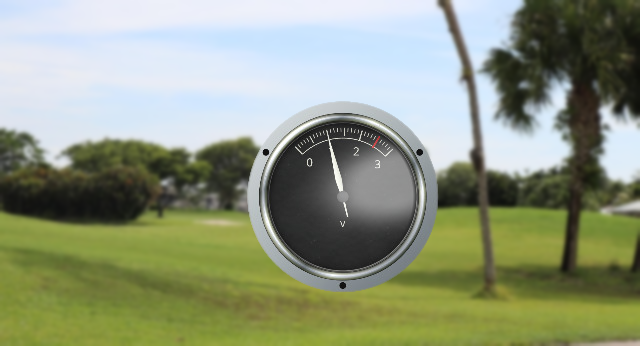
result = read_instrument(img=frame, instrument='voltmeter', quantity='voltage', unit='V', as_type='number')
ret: 1 V
